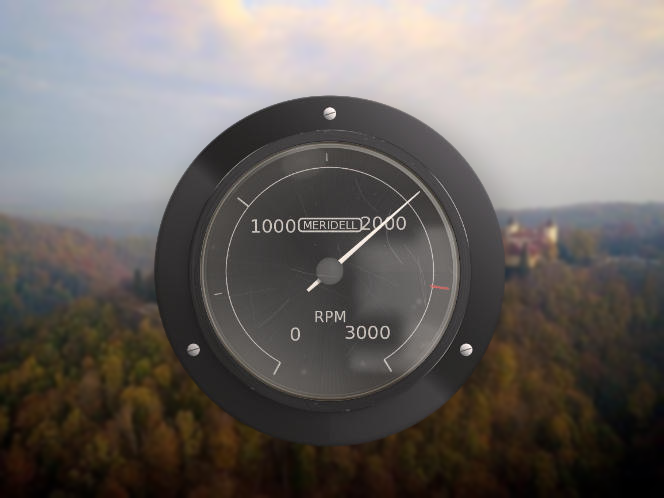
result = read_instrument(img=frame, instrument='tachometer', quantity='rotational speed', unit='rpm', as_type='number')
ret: 2000 rpm
